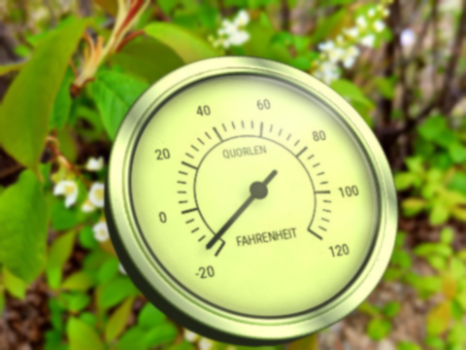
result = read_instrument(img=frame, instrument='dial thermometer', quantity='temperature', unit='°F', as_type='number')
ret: -16 °F
